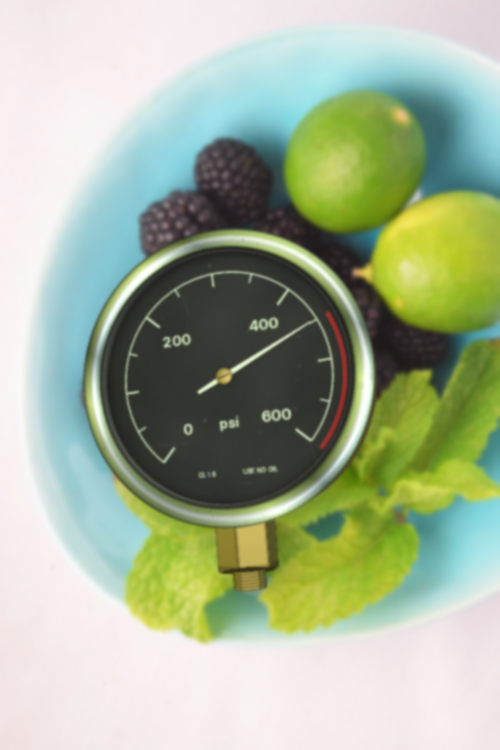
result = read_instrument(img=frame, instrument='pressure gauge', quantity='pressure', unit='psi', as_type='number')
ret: 450 psi
